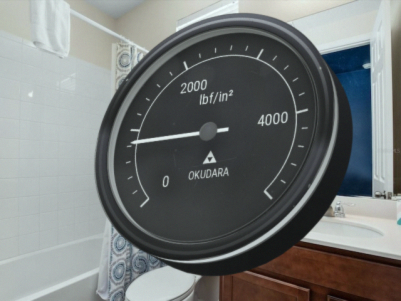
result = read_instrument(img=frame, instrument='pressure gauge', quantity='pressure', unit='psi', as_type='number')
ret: 800 psi
